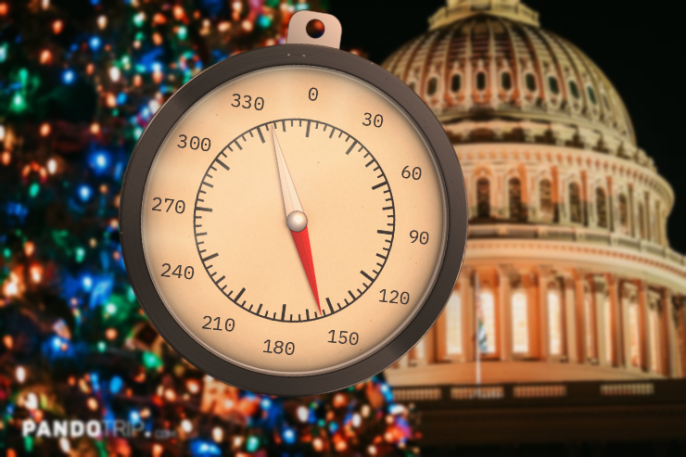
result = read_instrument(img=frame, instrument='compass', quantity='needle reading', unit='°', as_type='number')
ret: 157.5 °
